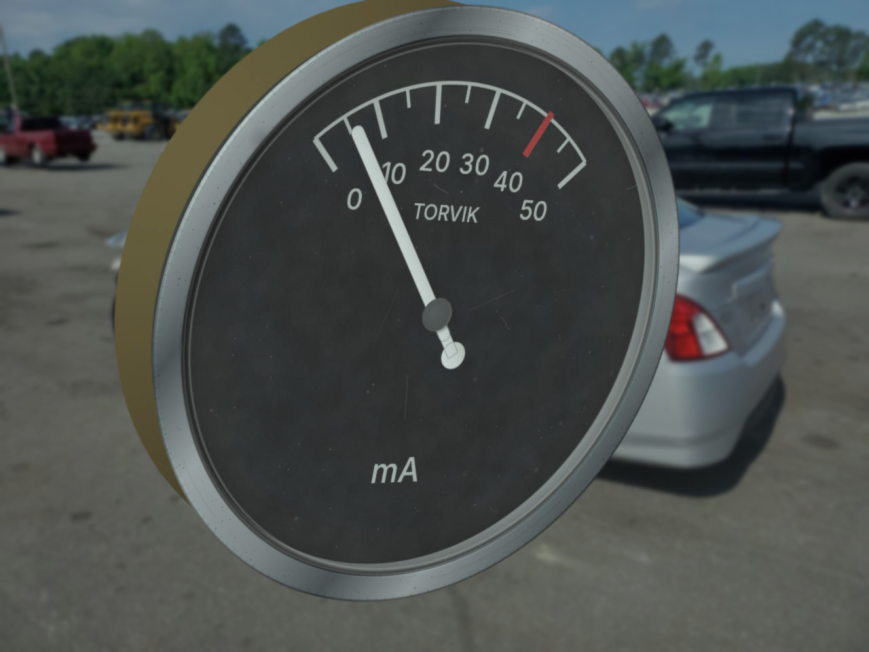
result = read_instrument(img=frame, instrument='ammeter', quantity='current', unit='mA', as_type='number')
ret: 5 mA
